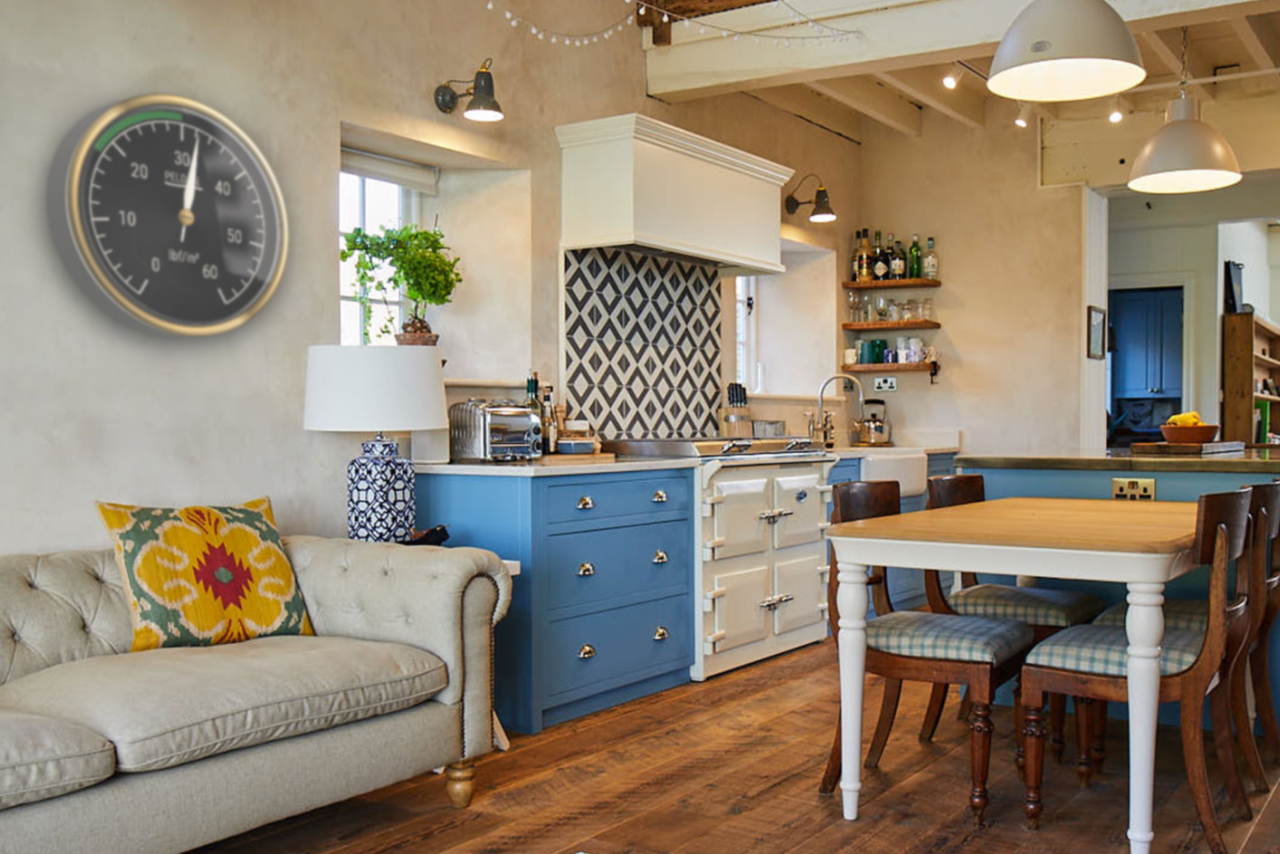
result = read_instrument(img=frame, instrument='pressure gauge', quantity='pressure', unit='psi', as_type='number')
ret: 32 psi
